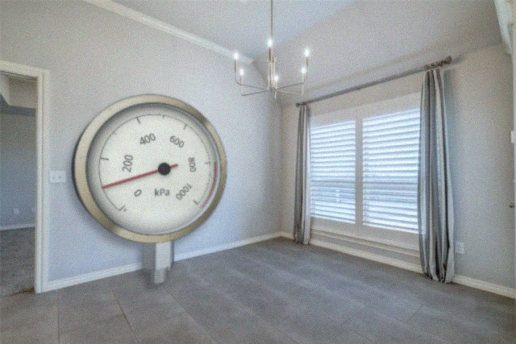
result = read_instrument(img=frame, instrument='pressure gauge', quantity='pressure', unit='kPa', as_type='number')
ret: 100 kPa
